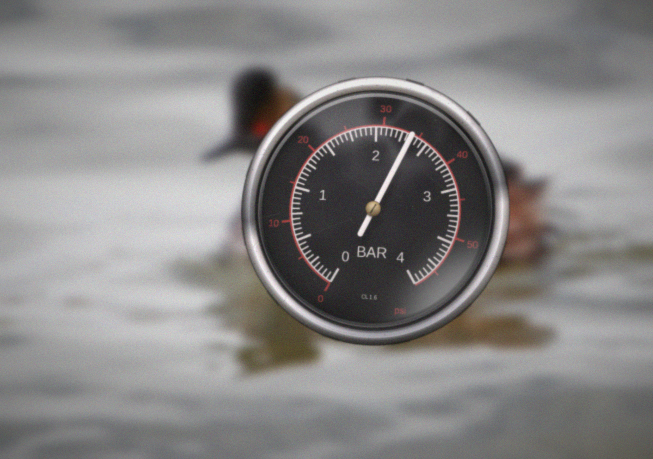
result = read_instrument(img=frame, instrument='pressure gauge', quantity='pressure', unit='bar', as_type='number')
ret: 2.35 bar
